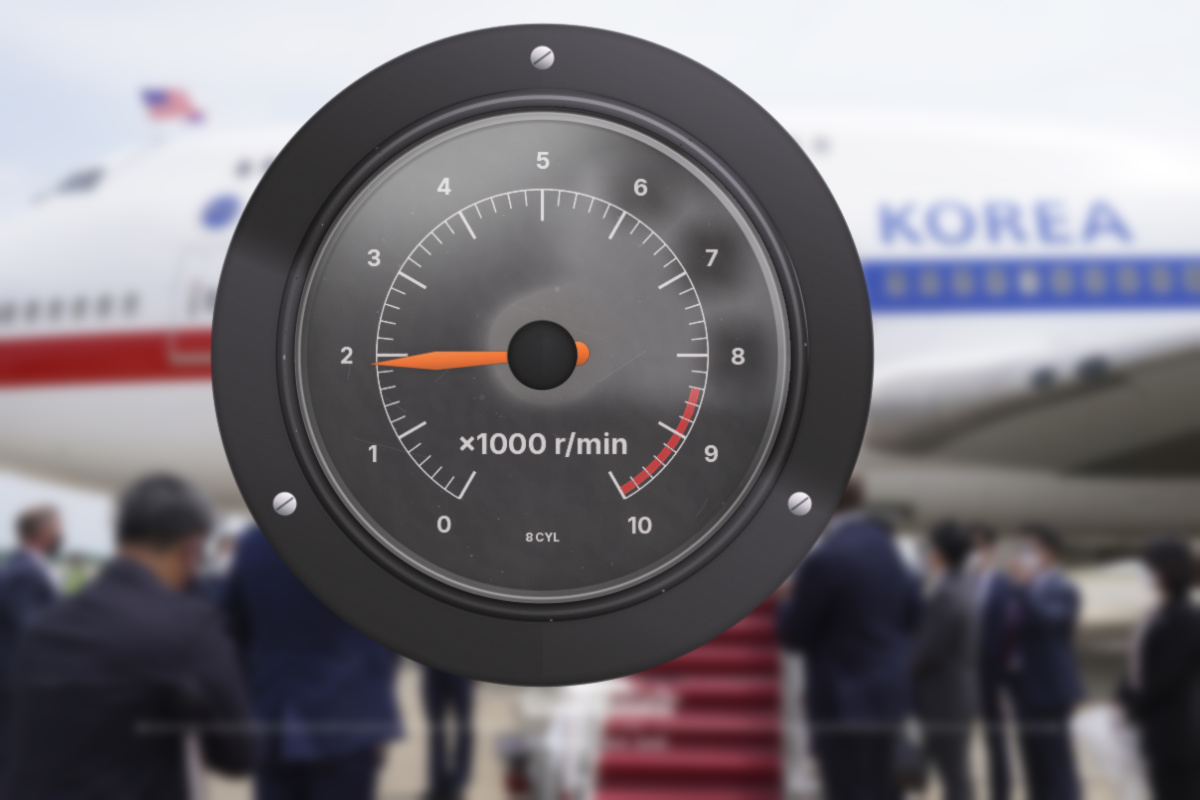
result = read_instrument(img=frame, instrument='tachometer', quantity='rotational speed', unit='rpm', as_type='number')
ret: 1900 rpm
